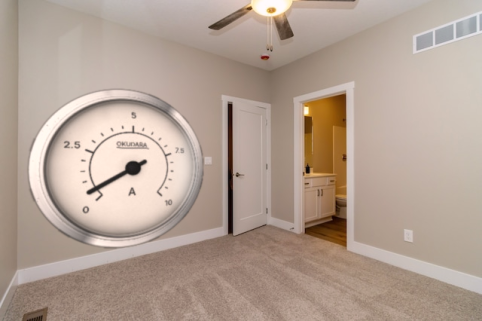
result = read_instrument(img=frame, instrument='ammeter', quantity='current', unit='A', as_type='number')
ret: 0.5 A
